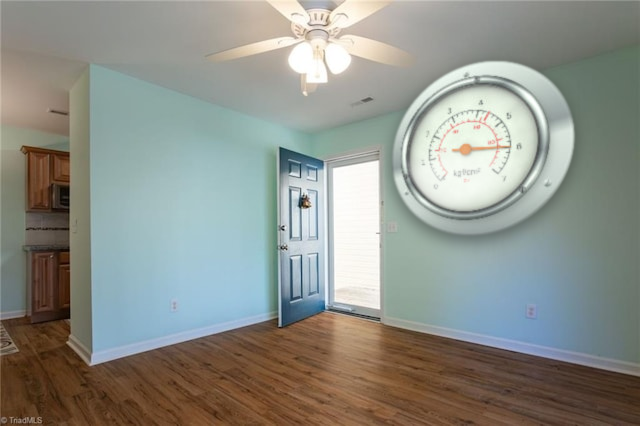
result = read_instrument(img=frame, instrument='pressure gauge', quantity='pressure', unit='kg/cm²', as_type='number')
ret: 6 kg/cm²
